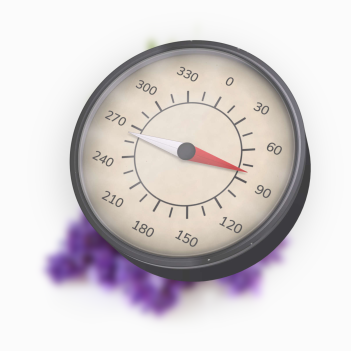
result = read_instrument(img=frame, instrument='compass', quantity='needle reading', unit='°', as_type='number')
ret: 82.5 °
